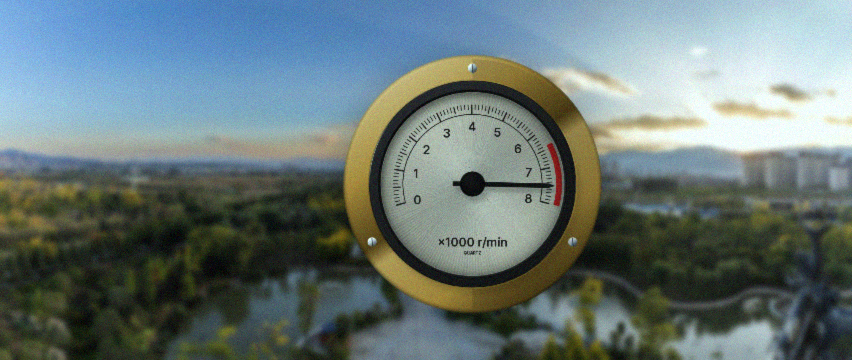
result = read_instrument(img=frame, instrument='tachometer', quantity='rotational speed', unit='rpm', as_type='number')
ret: 7500 rpm
